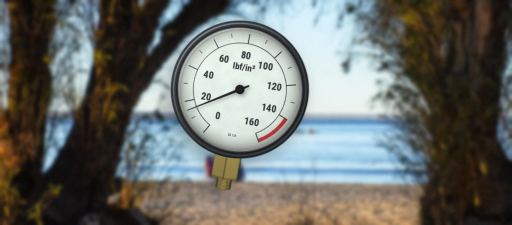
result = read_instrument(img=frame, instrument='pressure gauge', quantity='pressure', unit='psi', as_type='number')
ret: 15 psi
